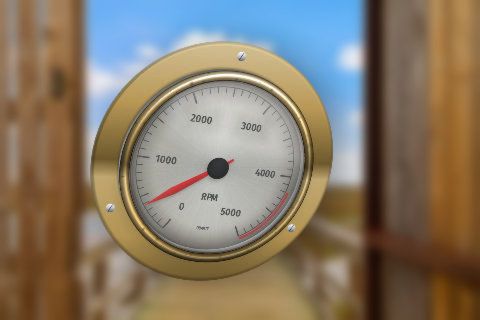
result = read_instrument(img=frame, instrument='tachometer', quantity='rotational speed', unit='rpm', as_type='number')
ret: 400 rpm
